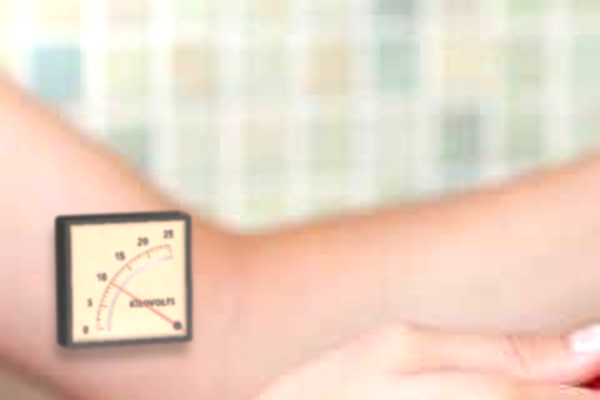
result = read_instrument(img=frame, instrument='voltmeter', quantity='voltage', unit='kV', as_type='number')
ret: 10 kV
